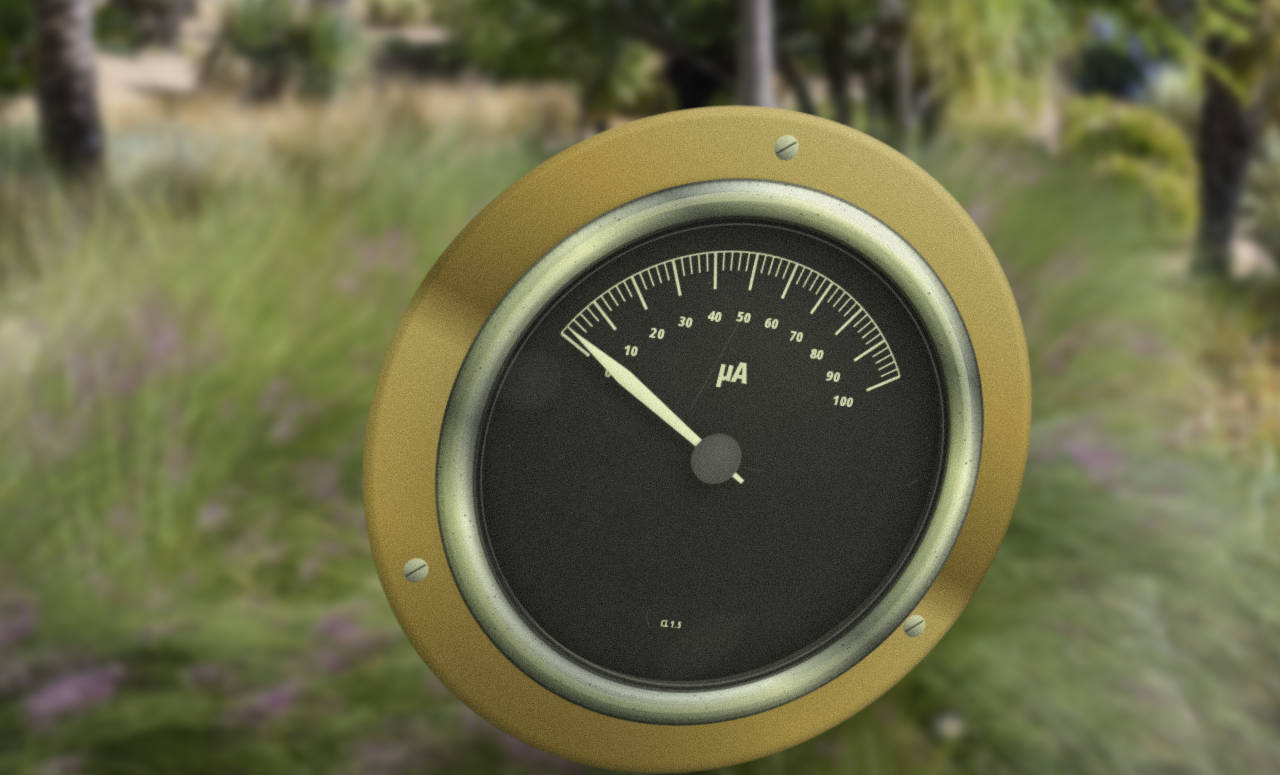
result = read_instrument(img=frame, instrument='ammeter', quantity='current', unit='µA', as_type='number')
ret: 2 µA
